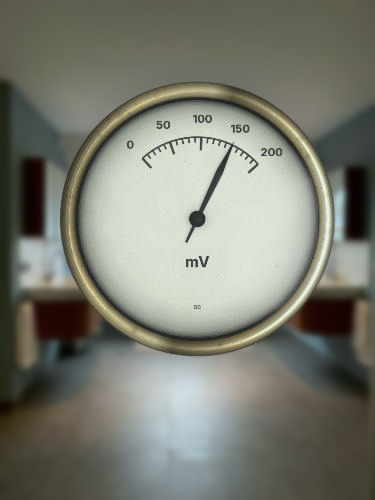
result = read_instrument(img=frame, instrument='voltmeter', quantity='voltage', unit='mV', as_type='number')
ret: 150 mV
